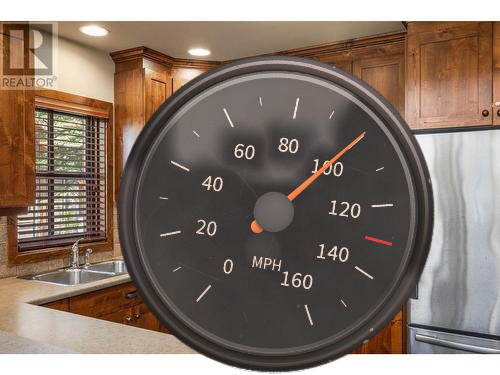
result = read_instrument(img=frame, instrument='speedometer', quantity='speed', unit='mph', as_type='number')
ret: 100 mph
